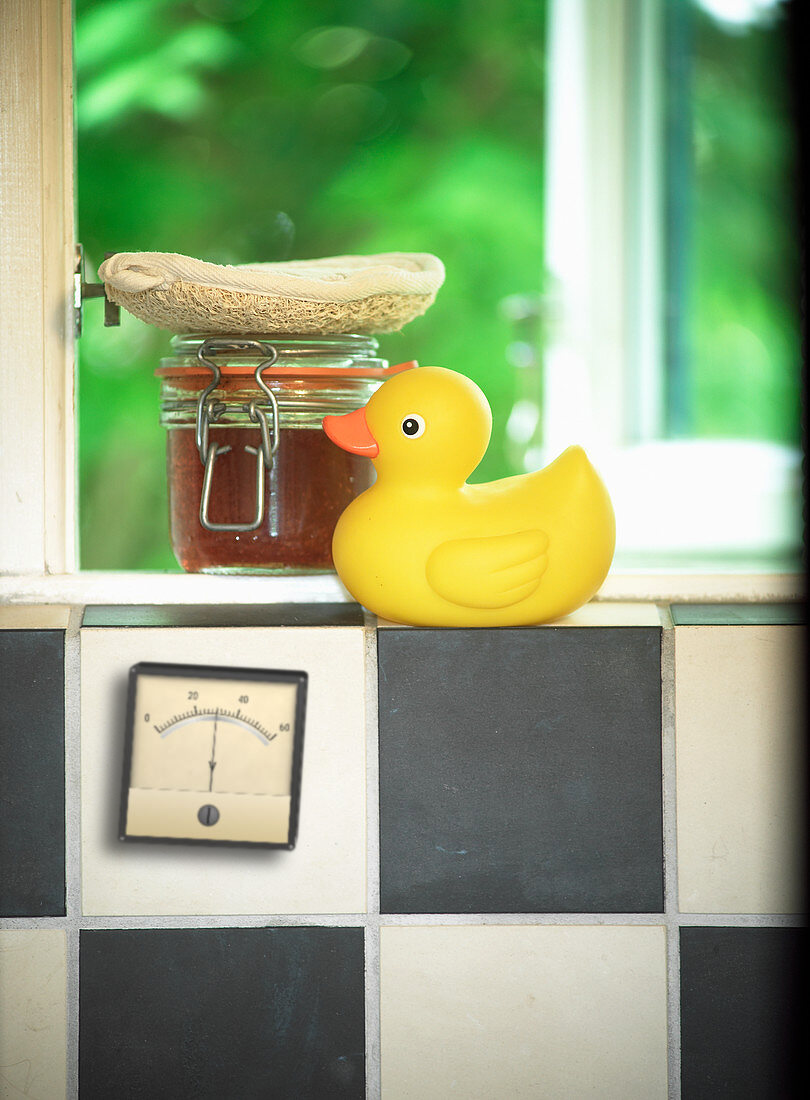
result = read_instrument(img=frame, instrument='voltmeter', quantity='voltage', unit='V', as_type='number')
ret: 30 V
